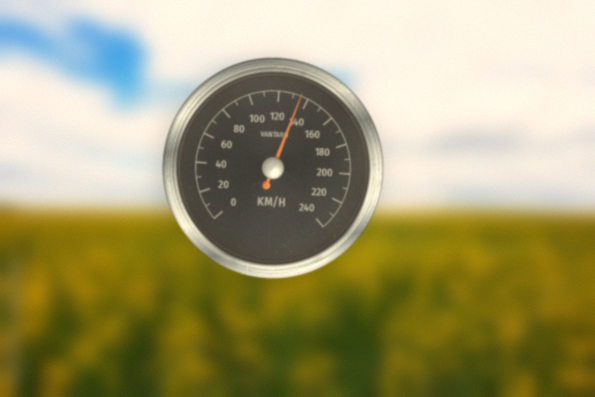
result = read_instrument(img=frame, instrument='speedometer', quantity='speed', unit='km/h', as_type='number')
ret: 135 km/h
